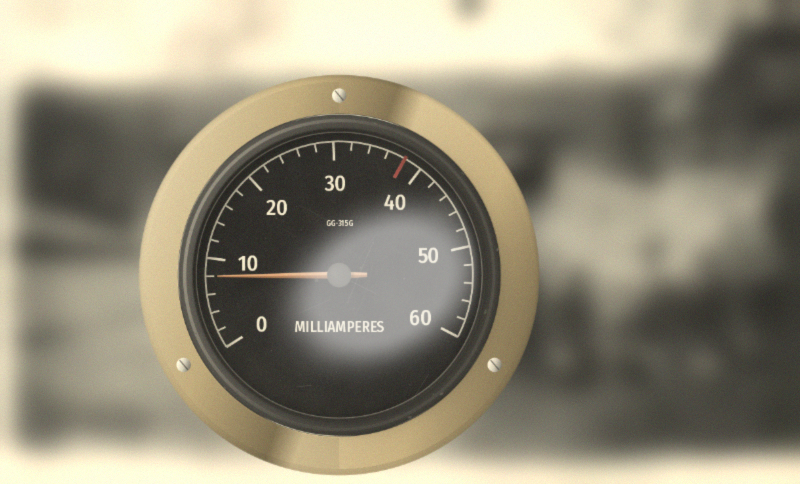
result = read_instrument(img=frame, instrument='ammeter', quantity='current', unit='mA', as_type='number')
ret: 8 mA
